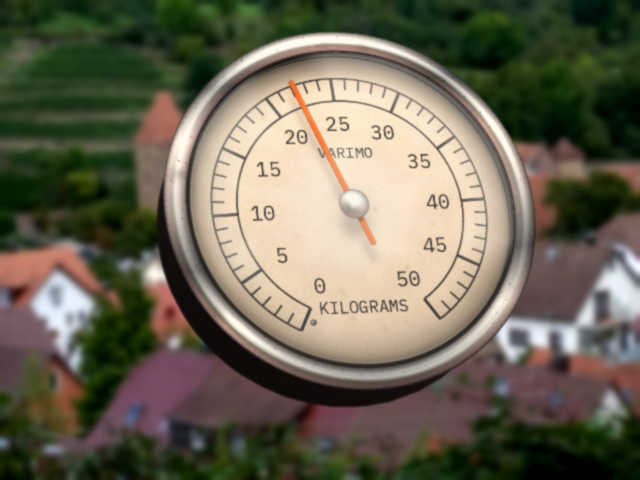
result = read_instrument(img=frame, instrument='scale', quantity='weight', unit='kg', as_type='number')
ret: 22 kg
